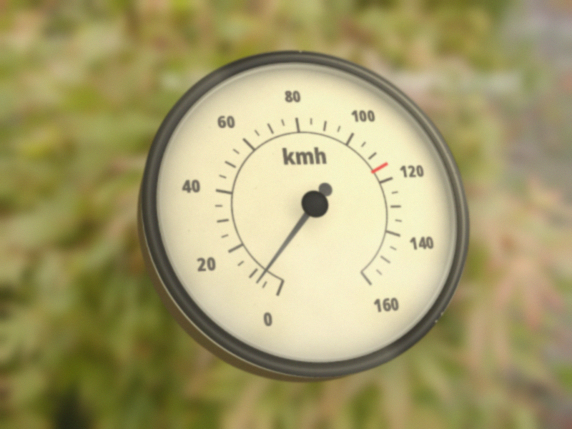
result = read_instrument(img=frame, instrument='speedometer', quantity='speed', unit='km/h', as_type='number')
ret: 7.5 km/h
